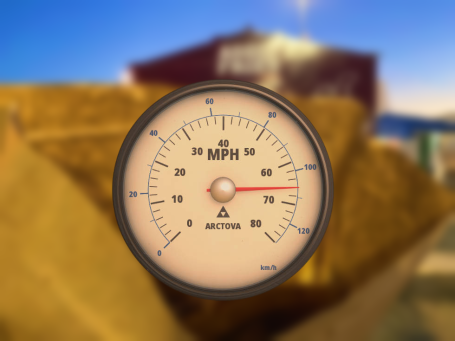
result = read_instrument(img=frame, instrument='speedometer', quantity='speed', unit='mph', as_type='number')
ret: 66 mph
